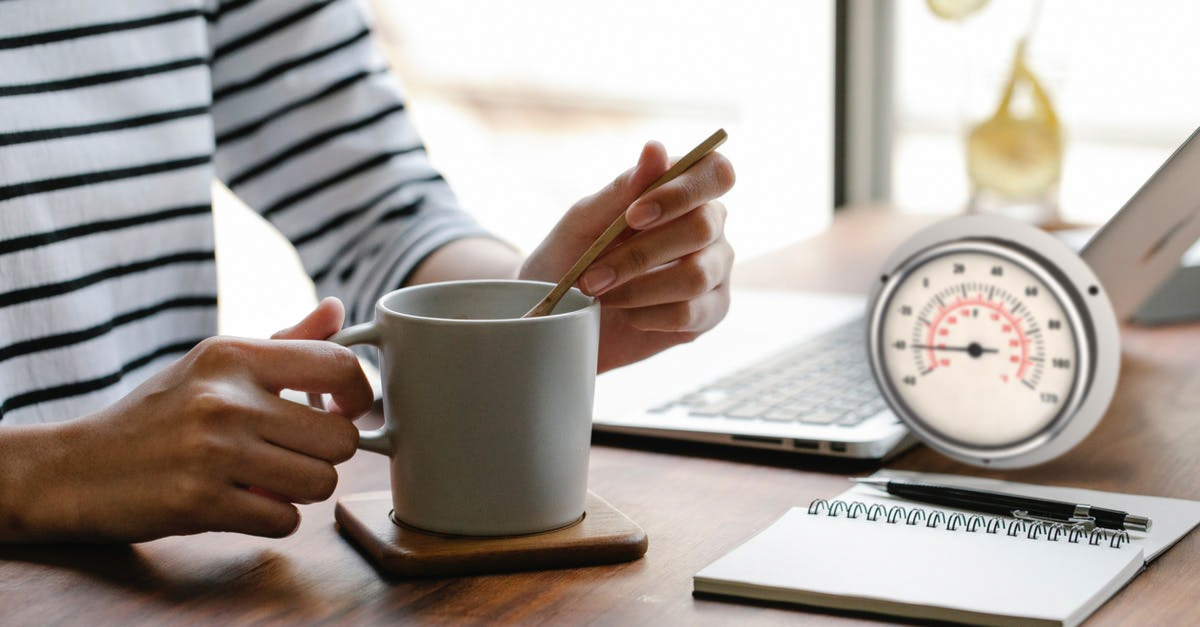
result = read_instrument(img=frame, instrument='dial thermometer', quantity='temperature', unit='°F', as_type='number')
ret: -40 °F
